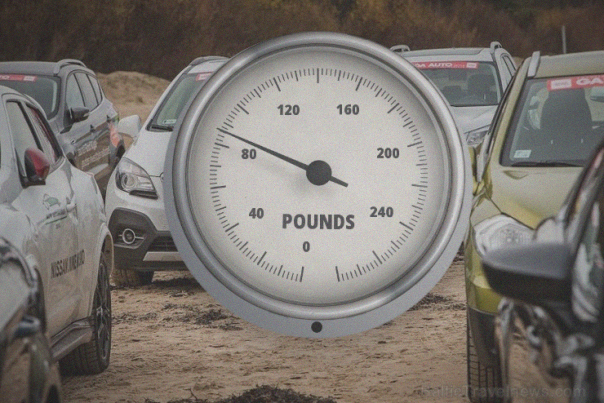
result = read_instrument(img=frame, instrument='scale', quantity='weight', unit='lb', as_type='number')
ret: 86 lb
